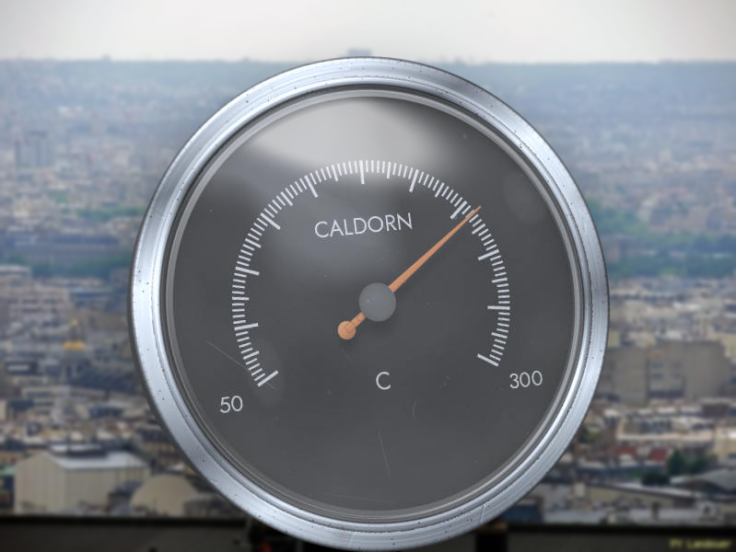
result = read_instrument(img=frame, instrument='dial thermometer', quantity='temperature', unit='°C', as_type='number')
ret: 230 °C
